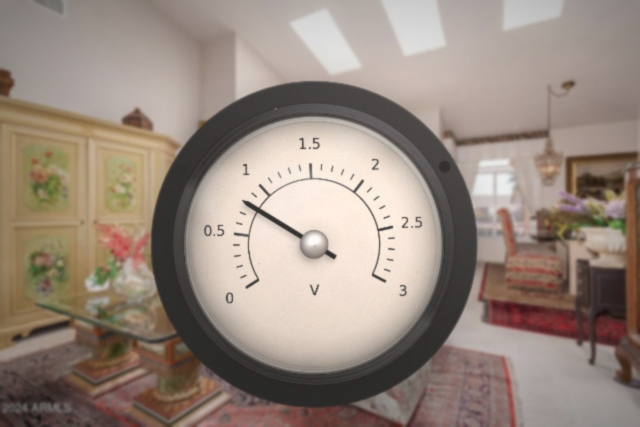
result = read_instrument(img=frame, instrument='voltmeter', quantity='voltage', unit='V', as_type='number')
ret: 0.8 V
